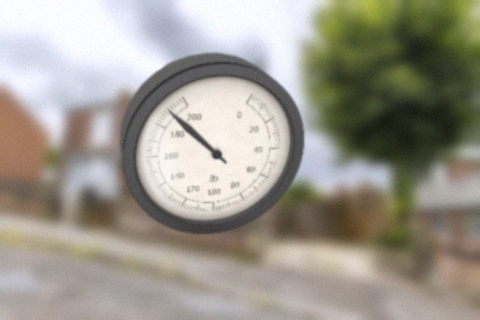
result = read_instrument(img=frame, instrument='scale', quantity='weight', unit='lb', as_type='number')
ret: 190 lb
